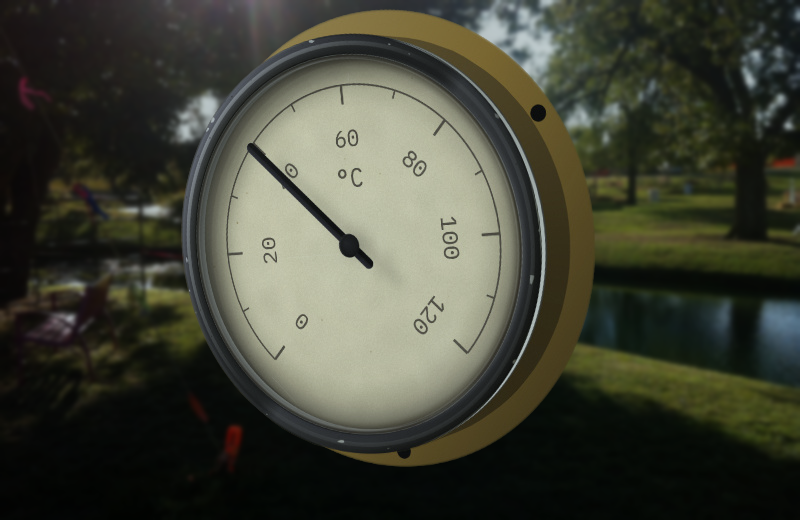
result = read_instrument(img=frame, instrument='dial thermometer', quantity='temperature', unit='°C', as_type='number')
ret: 40 °C
